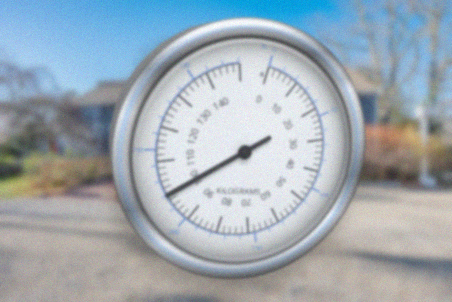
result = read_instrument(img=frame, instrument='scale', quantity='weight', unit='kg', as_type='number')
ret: 100 kg
